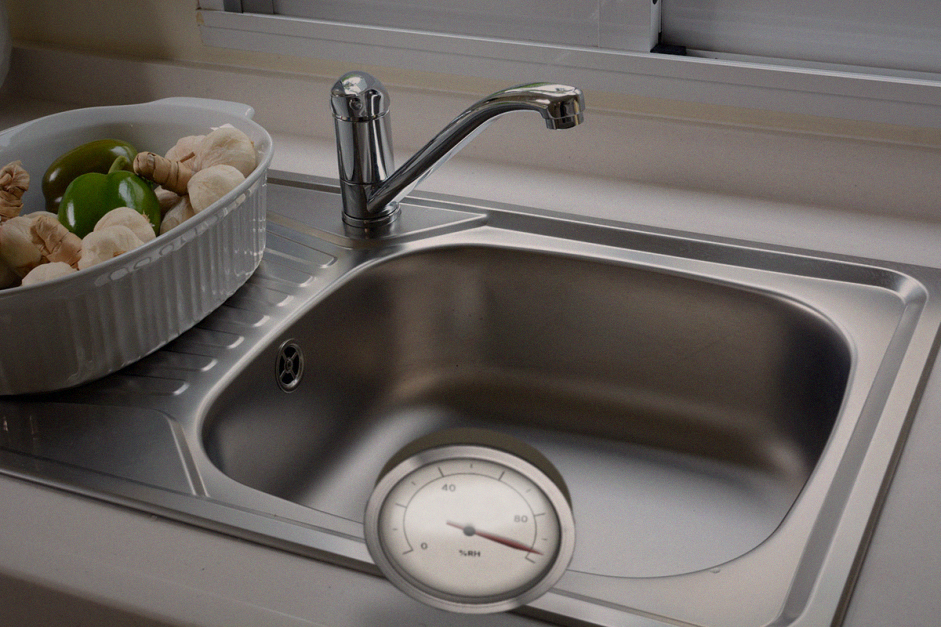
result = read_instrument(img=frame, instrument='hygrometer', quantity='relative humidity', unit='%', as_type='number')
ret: 95 %
